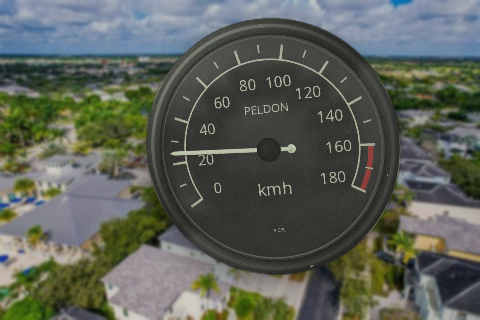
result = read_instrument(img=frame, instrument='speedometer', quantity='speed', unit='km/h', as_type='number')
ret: 25 km/h
